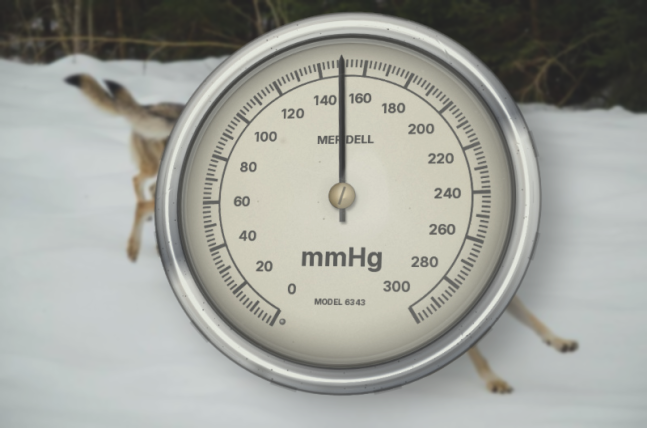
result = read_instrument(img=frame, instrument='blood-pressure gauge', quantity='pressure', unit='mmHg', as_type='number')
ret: 150 mmHg
